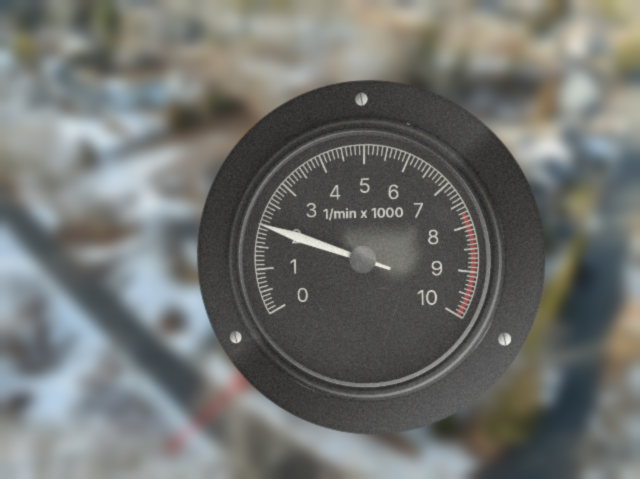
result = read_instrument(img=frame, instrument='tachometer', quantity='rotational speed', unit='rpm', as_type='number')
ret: 2000 rpm
